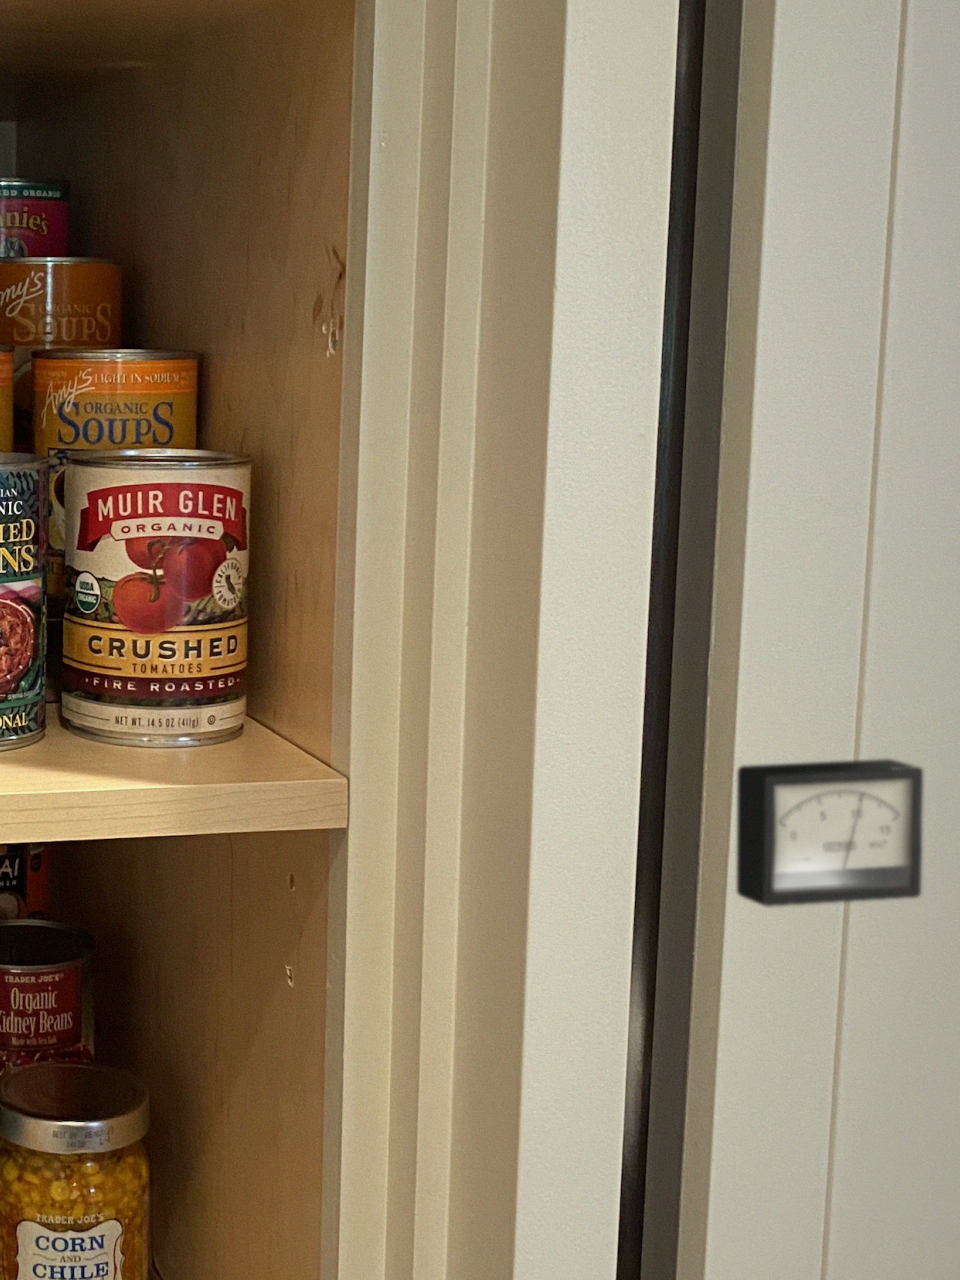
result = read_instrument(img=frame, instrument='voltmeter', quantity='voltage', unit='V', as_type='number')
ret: 10 V
